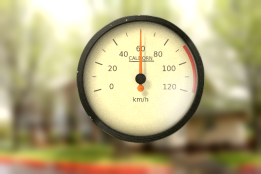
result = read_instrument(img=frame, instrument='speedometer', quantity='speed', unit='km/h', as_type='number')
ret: 60 km/h
